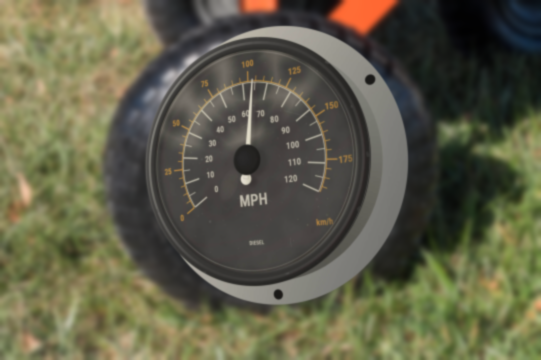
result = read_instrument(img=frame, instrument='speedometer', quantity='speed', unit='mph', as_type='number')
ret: 65 mph
